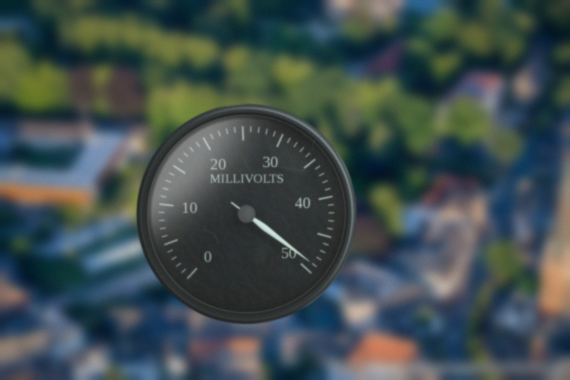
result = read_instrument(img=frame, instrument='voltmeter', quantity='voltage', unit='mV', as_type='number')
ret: 49 mV
